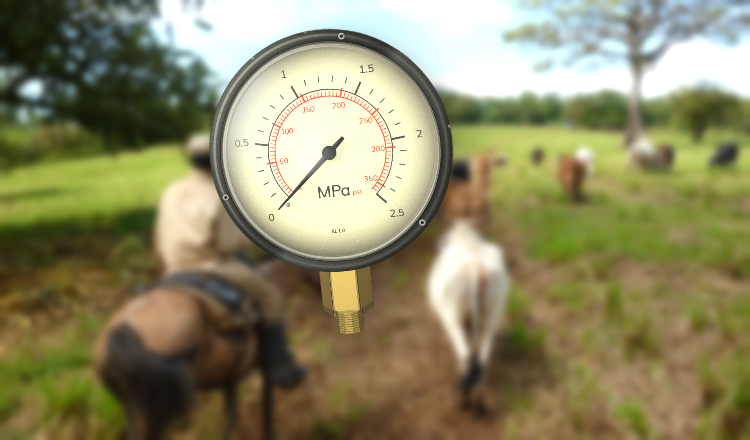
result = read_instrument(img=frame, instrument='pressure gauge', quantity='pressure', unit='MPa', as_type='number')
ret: 0 MPa
